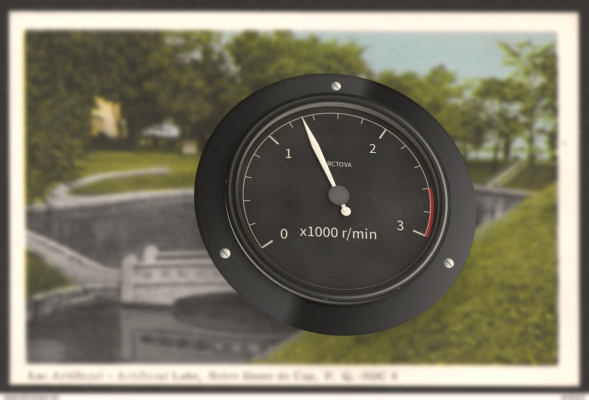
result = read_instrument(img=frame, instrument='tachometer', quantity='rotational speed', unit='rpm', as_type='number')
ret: 1300 rpm
